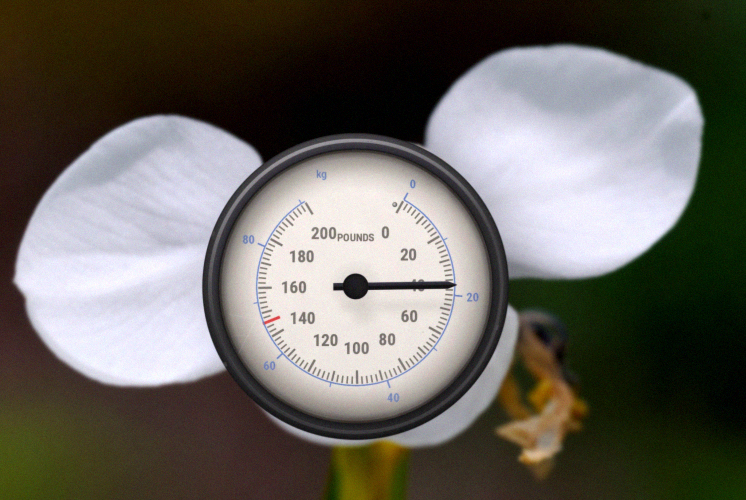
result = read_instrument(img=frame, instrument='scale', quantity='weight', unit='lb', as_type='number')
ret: 40 lb
